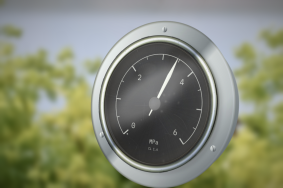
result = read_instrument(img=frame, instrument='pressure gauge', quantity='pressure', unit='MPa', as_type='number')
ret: 3.5 MPa
